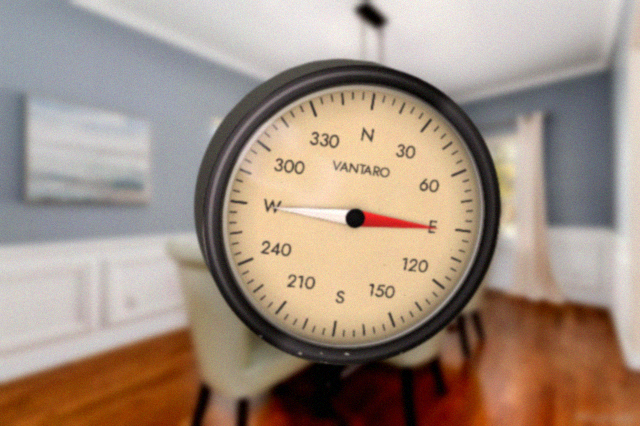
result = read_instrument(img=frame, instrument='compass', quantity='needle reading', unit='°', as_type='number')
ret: 90 °
